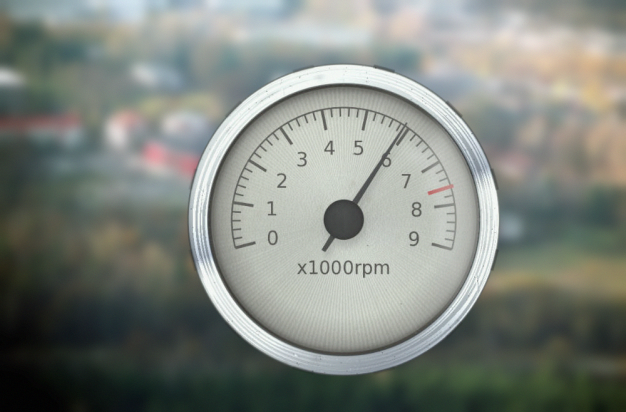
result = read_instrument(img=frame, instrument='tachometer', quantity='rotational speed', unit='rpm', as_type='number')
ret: 5900 rpm
